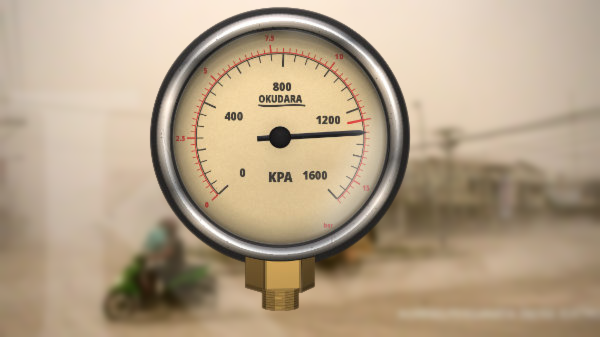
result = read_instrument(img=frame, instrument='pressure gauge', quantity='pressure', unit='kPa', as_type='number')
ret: 1300 kPa
